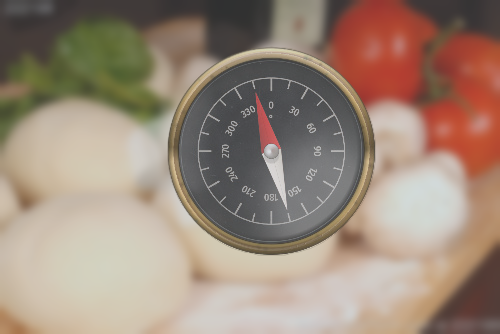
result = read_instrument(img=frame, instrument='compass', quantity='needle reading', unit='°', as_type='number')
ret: 345 °
